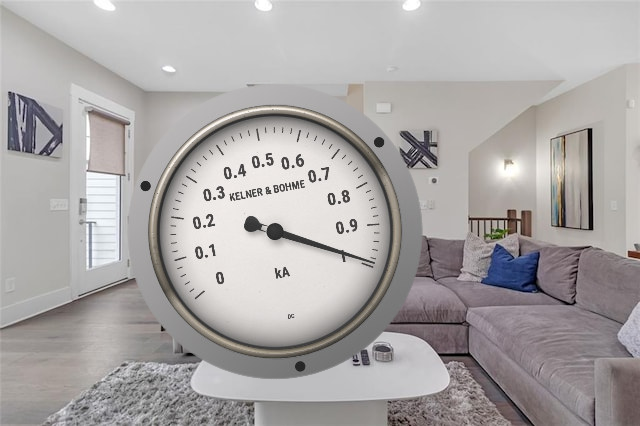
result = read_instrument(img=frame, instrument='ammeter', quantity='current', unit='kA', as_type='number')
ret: 0.99 kA
